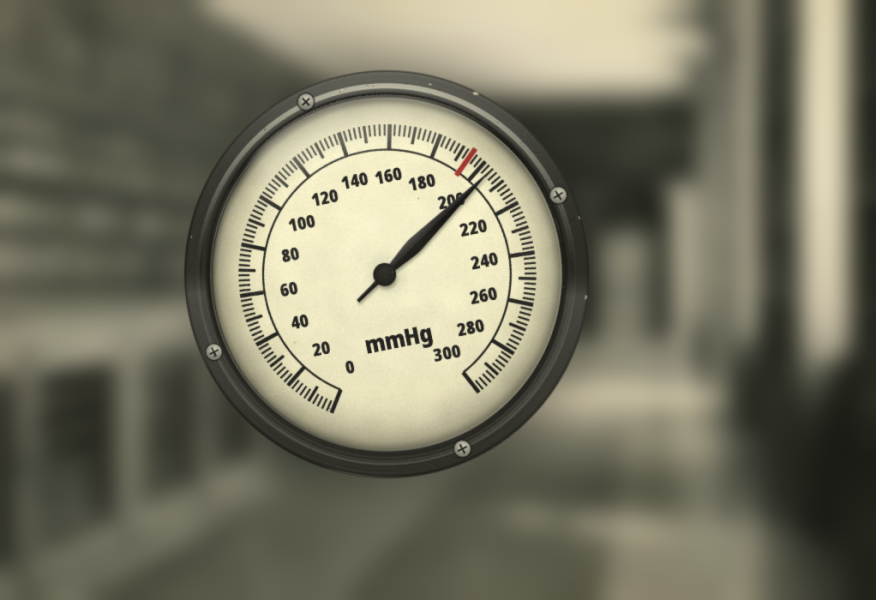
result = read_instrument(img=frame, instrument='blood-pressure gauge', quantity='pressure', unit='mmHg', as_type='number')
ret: 204 mmHg
